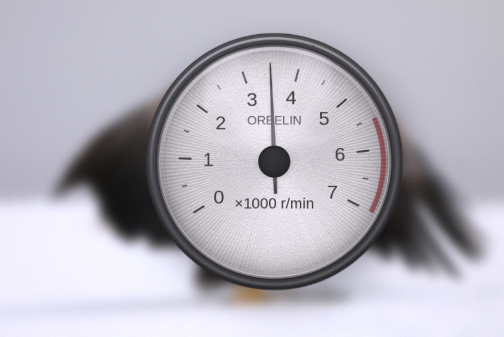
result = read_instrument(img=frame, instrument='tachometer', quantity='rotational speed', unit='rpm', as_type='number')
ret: 3500 rpm
